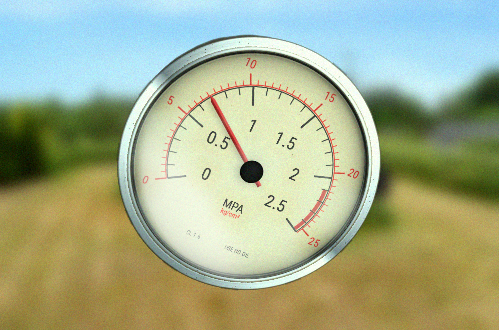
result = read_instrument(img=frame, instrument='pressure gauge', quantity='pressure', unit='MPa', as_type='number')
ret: 0.7 MPa
